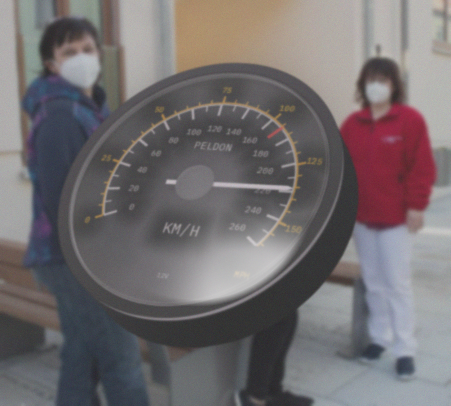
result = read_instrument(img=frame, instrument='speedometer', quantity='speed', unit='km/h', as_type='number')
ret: 220 km/h
